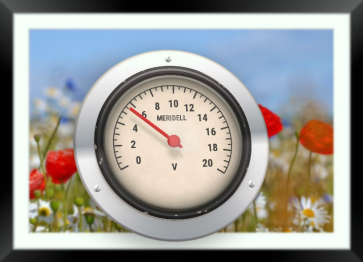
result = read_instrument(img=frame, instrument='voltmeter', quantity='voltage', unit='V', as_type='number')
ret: 5.5 V
